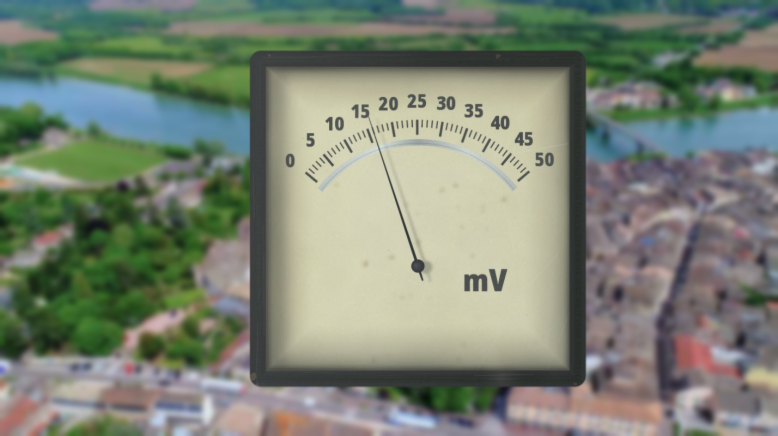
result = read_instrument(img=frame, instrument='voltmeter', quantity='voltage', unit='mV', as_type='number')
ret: 16 mV
